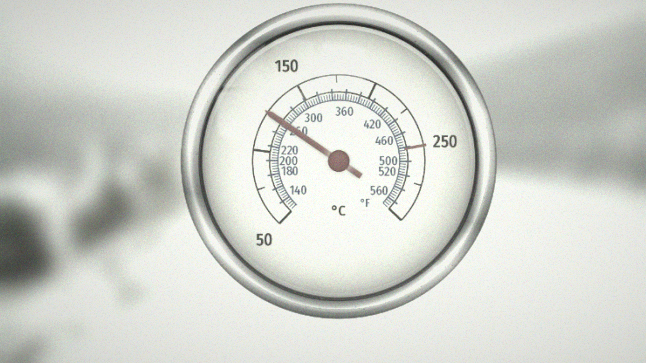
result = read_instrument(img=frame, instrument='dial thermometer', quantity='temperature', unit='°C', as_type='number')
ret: 125 °C
